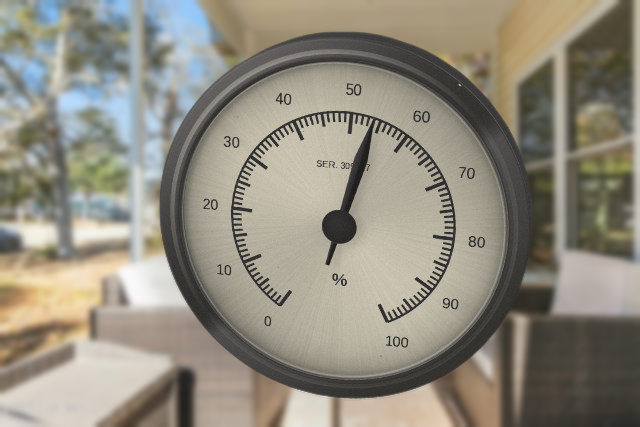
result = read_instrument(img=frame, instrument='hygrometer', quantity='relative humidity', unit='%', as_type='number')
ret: 54 %
